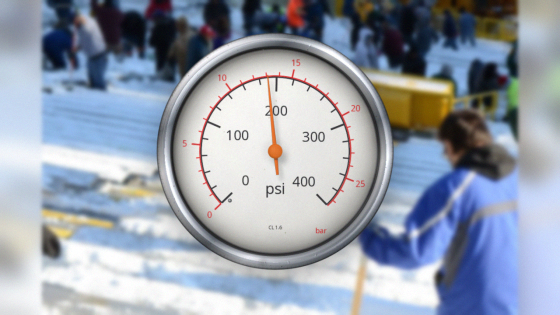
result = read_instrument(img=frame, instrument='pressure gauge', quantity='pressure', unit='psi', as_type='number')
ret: 190 psi
